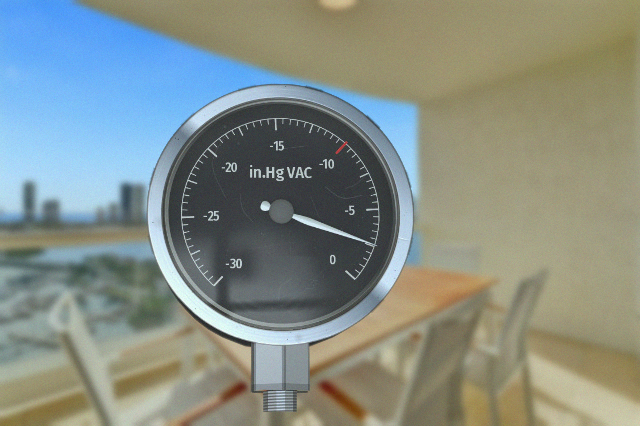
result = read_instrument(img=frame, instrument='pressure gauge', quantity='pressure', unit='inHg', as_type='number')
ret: -2.5 inHg
